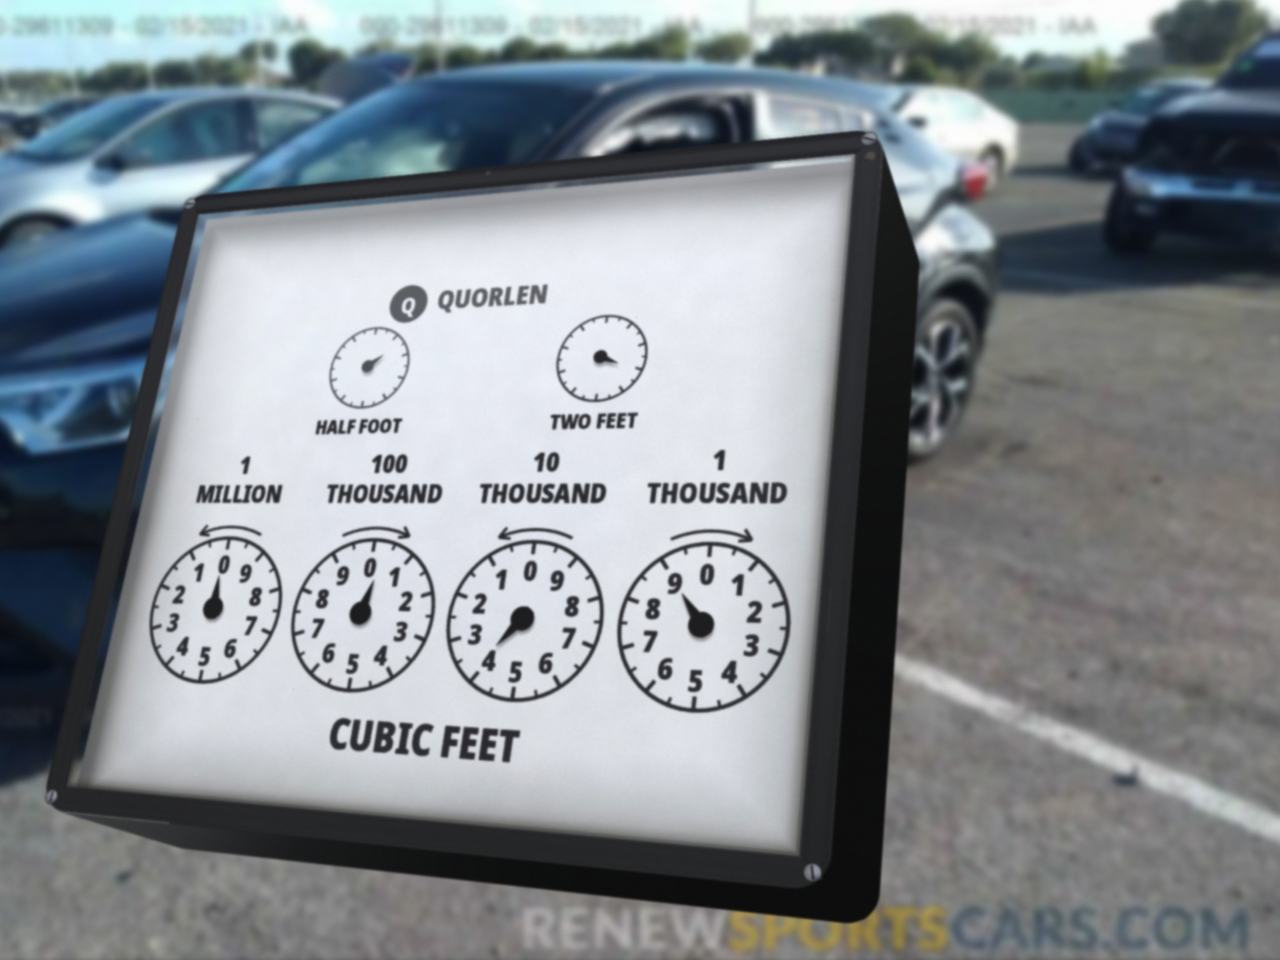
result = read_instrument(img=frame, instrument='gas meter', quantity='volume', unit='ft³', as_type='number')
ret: 3900 ft³
